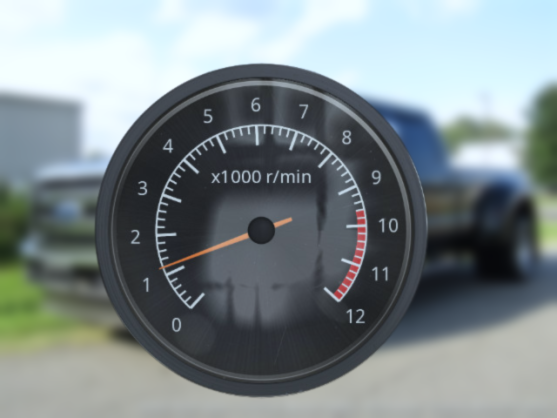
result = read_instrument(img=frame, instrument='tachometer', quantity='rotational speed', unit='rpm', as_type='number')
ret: 1200 rpm
